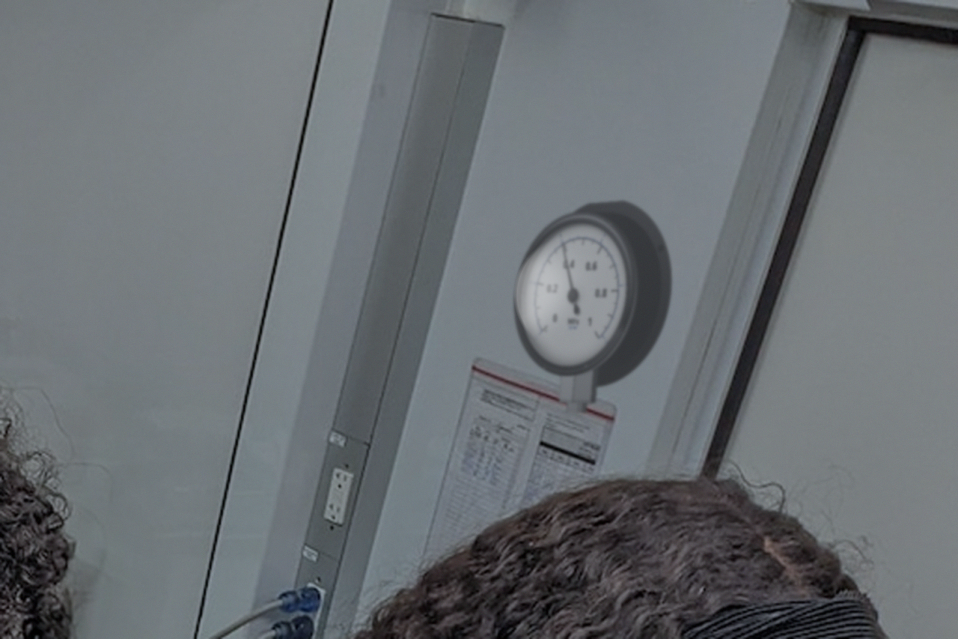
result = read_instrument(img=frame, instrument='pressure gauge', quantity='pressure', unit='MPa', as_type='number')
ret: 0.4 MPa
